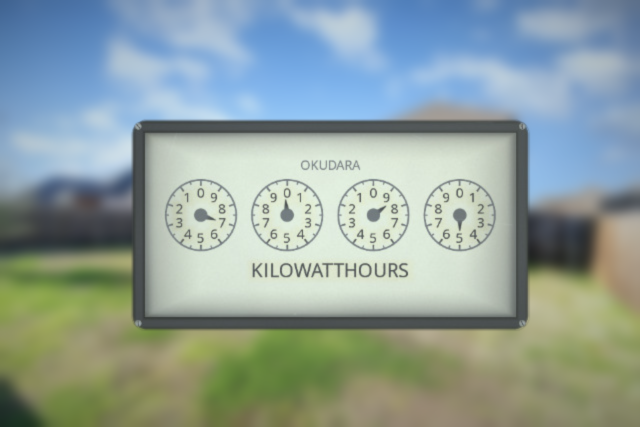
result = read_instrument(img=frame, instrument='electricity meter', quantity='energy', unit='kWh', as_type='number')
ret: 6985 kWh
